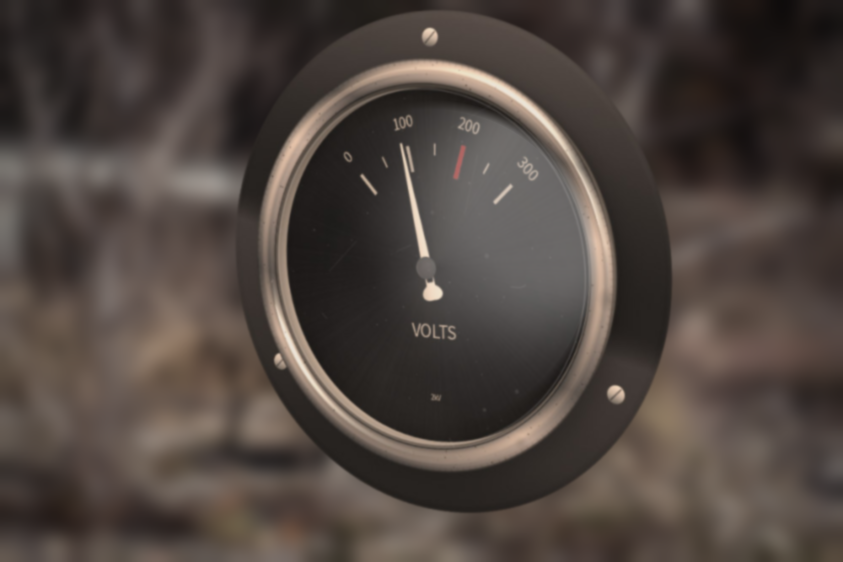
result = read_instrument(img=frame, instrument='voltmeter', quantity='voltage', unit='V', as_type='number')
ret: 100 V
